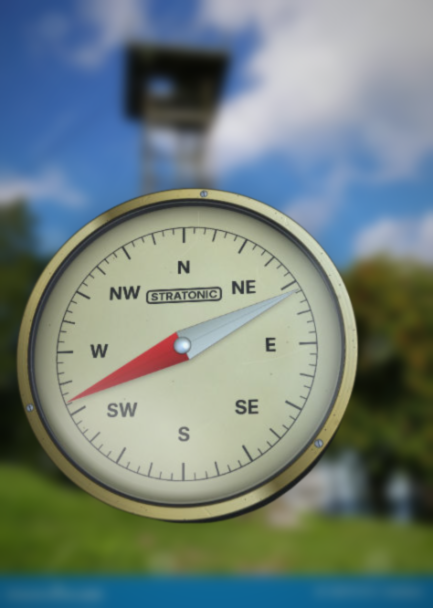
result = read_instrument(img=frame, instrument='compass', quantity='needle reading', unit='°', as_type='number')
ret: 245 °
